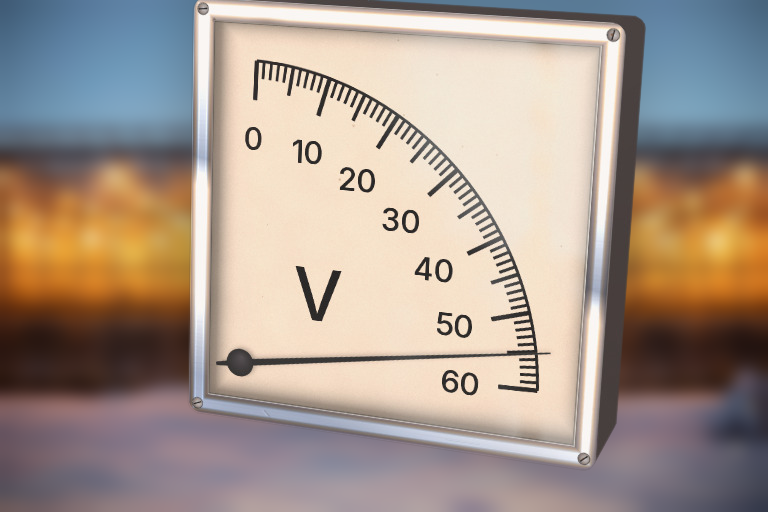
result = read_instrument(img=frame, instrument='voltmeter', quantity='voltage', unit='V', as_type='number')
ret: 55 V
